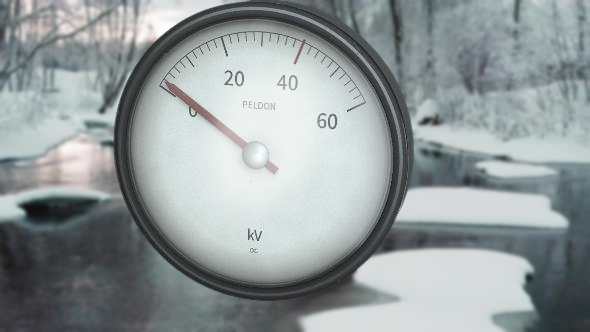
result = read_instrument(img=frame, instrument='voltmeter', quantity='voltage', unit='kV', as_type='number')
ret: 2 kV
